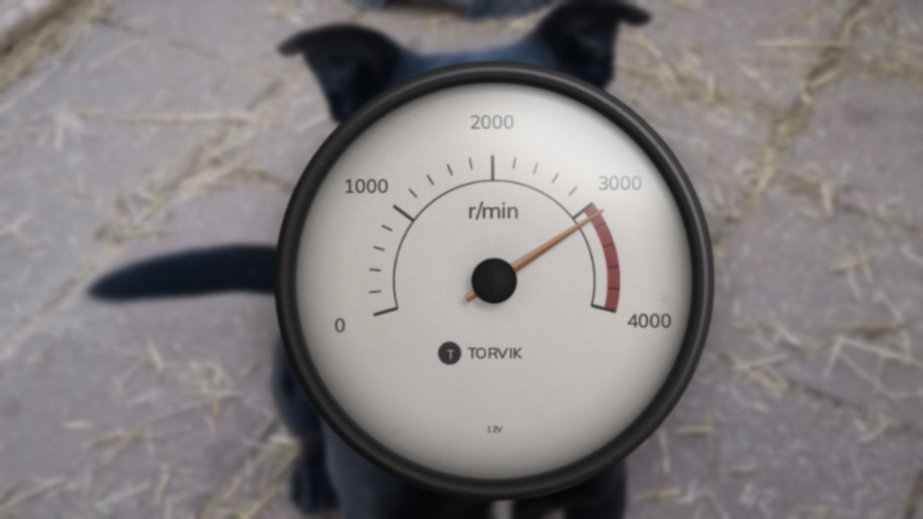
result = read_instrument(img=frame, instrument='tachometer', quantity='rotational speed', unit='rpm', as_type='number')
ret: 3100 rpm
